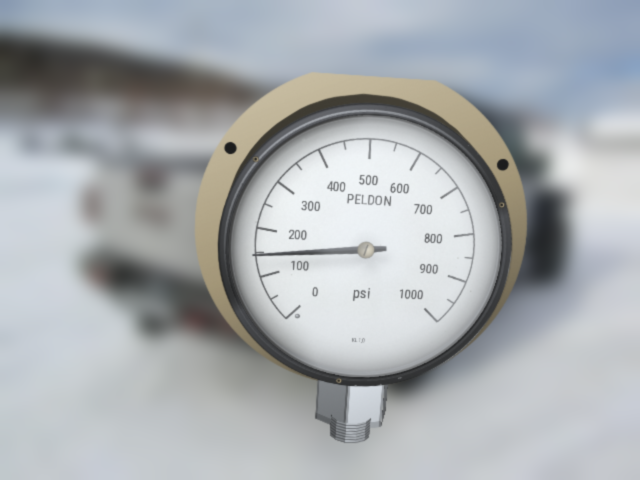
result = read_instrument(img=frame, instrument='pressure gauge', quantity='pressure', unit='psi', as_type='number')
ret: 150 psi
